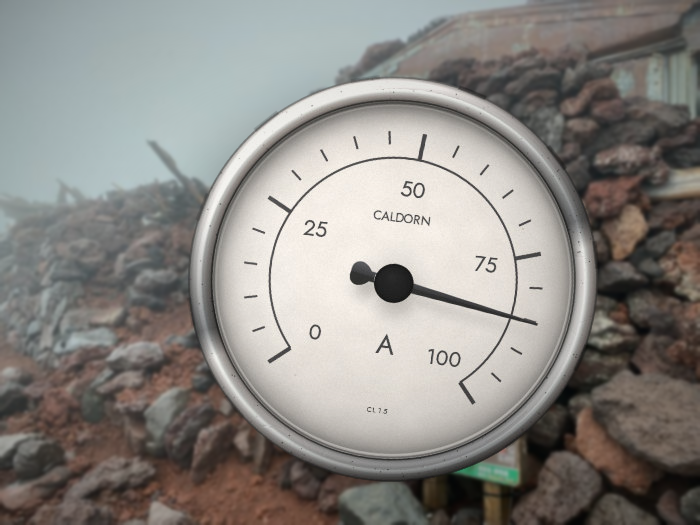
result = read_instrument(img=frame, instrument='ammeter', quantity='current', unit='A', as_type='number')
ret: 85 A
